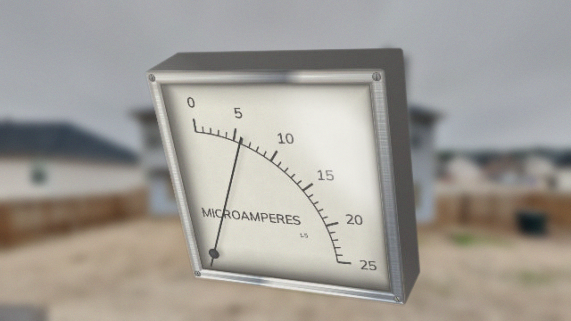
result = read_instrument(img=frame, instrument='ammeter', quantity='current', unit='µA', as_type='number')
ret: 6 µA
